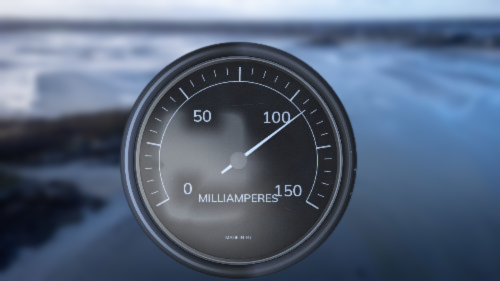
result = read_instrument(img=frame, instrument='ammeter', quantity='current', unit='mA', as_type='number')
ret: 107.5 mA
